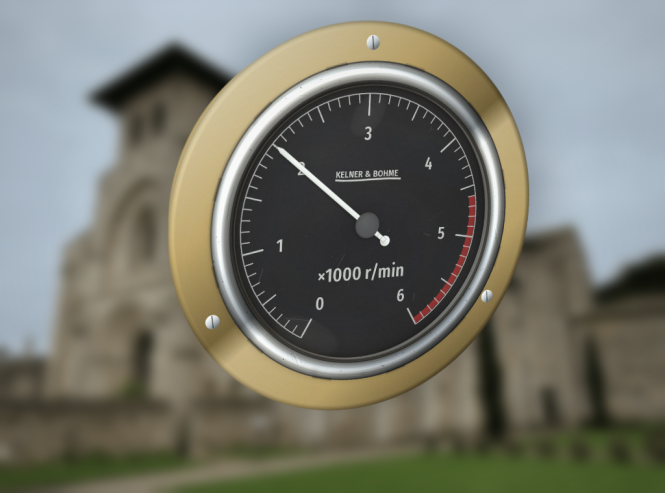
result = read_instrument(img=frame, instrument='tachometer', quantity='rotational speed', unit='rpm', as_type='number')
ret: 2000 rpm
